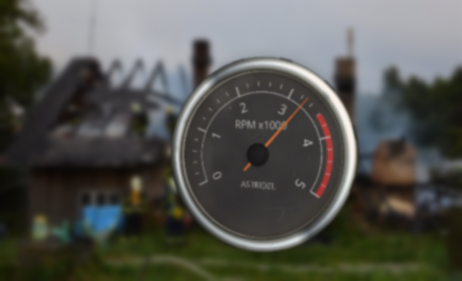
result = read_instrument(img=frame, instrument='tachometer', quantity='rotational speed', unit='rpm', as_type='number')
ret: 3300 rpm
